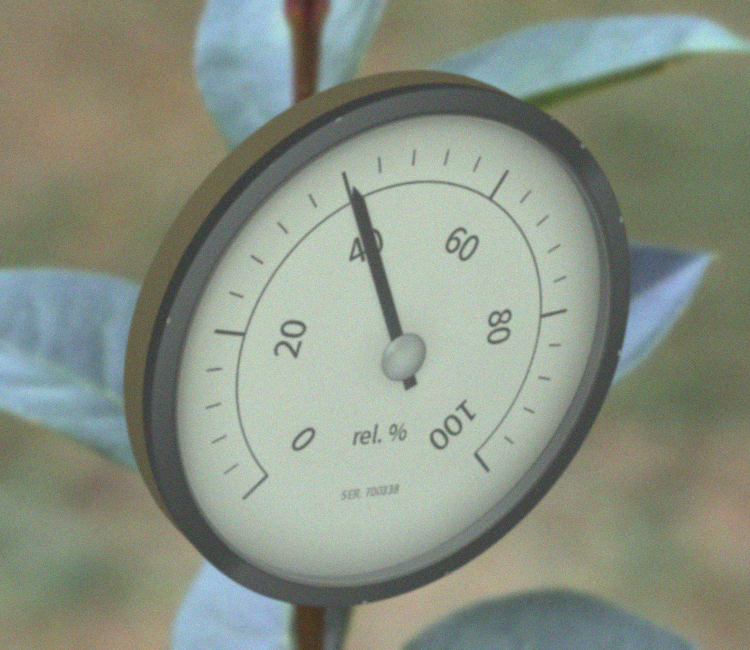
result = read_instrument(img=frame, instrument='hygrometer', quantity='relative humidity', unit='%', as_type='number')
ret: 40 %
